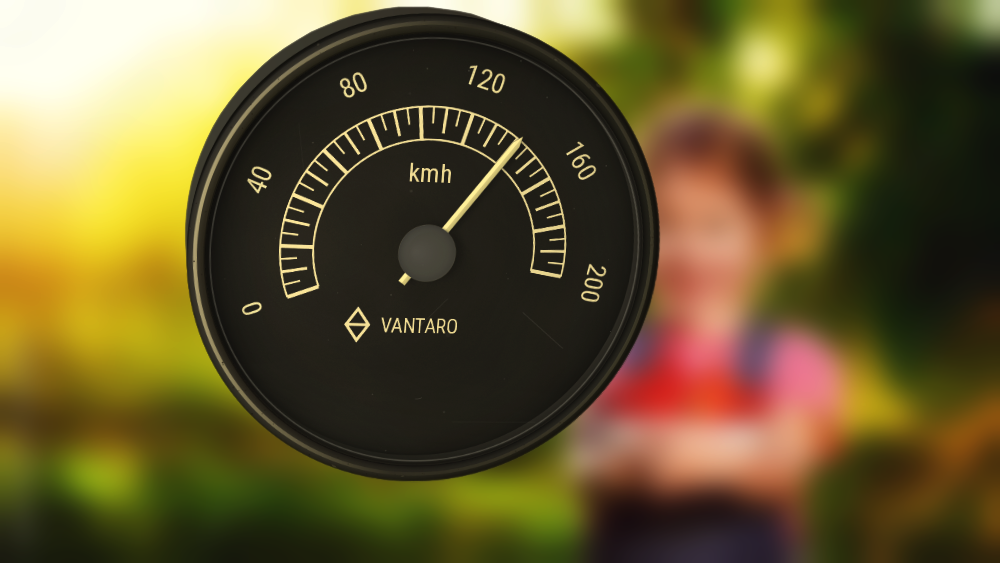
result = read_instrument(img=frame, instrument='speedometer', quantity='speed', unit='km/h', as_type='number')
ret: 140 km/h
